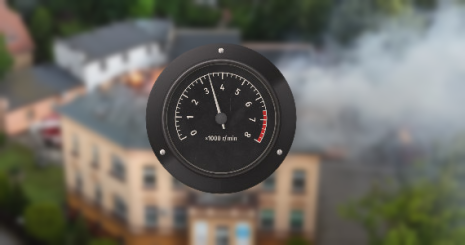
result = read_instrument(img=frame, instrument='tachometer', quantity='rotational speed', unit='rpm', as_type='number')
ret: 3400 rpm
